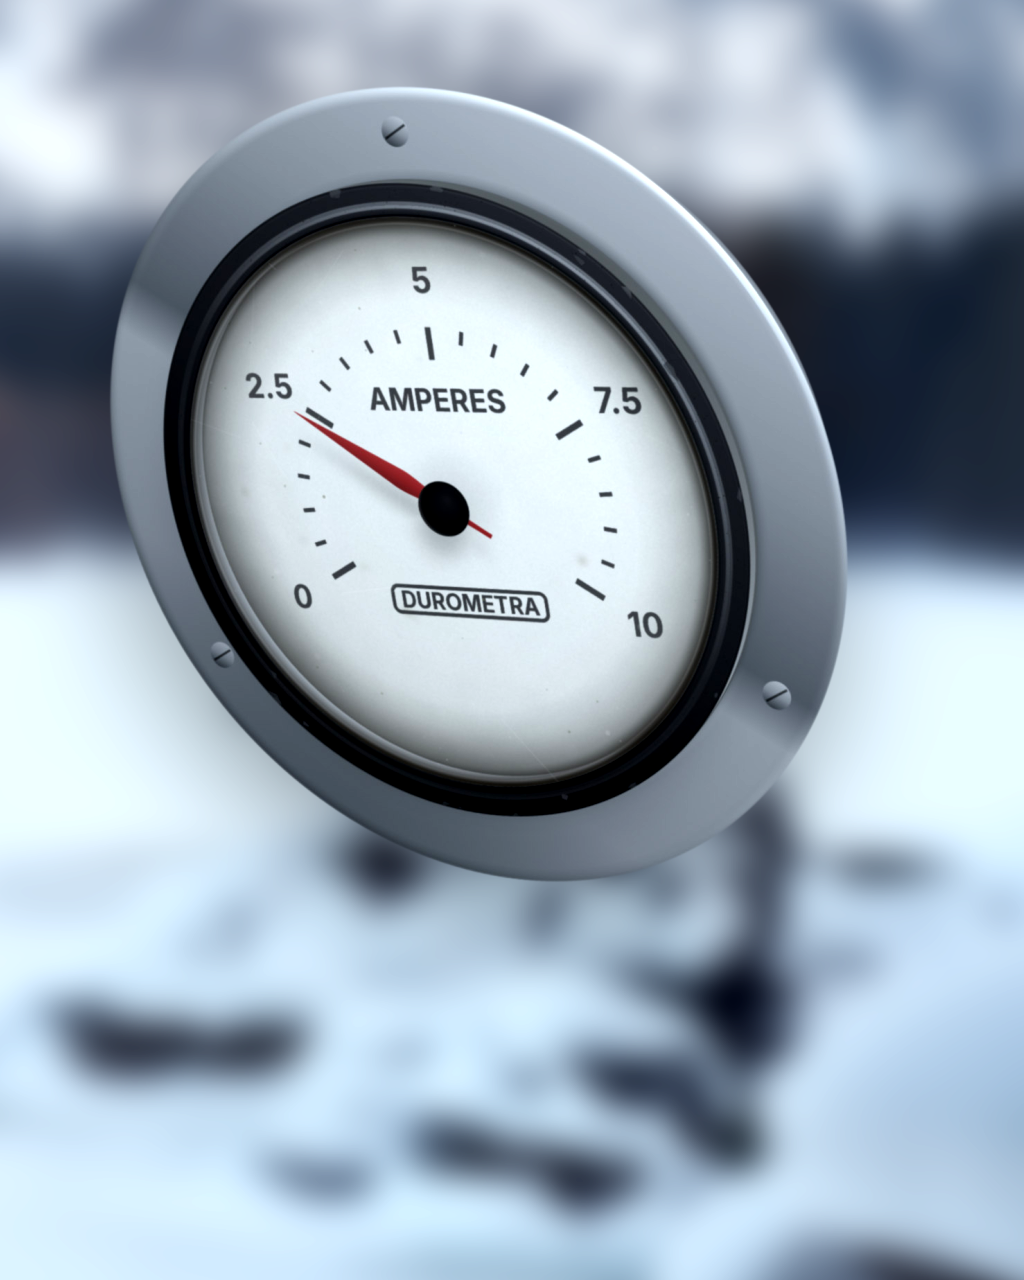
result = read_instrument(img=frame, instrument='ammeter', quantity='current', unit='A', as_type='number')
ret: 2.5 A
